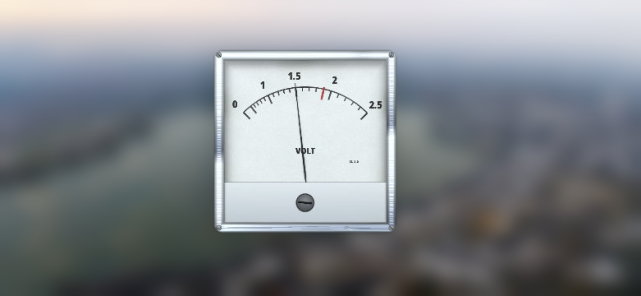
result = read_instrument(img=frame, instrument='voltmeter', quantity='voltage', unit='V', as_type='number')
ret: 1.5 V
